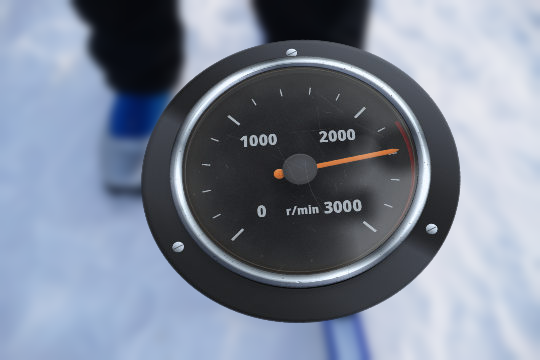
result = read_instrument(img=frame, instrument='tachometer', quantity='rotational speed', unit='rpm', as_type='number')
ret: 2400 rpm
